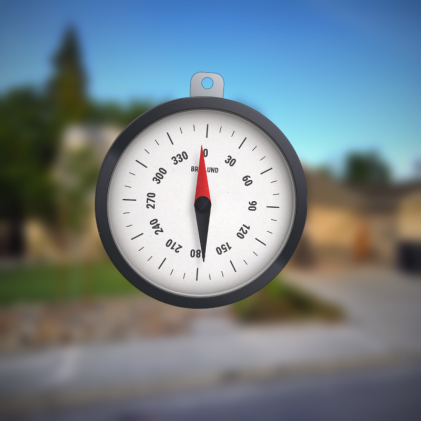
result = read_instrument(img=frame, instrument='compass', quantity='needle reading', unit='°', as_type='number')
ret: 355 °
